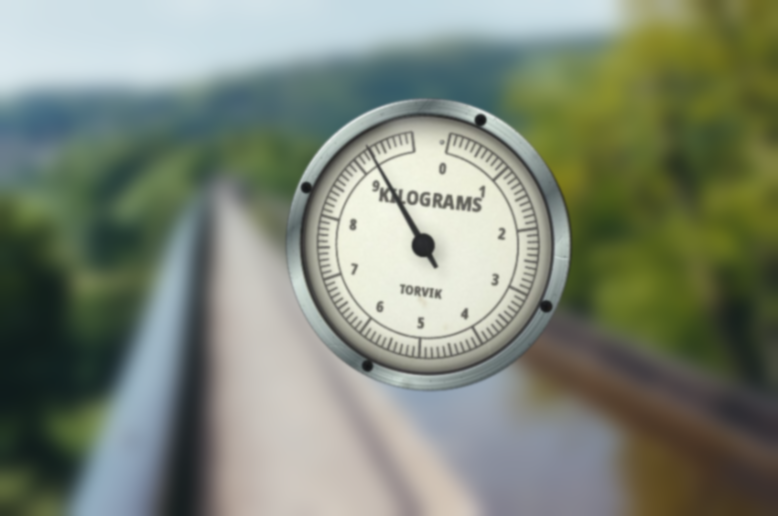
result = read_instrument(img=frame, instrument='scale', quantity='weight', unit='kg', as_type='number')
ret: 9.3 kg
